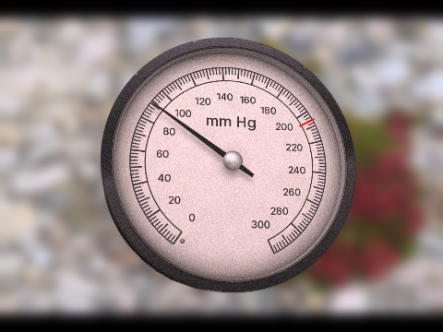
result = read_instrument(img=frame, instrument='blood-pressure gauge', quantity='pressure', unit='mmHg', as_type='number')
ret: 90 mmHg
